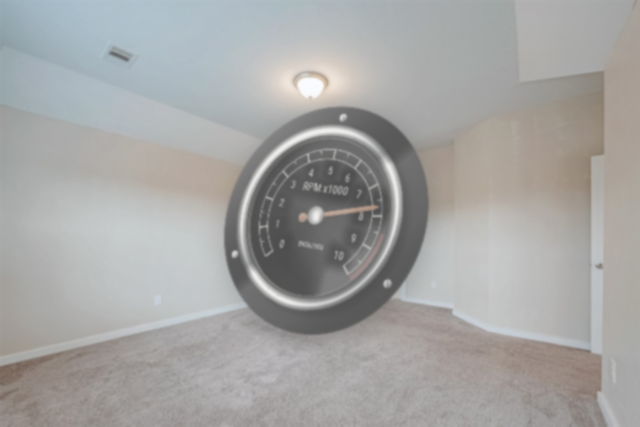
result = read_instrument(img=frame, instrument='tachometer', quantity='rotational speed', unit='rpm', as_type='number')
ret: 7750 rpm
